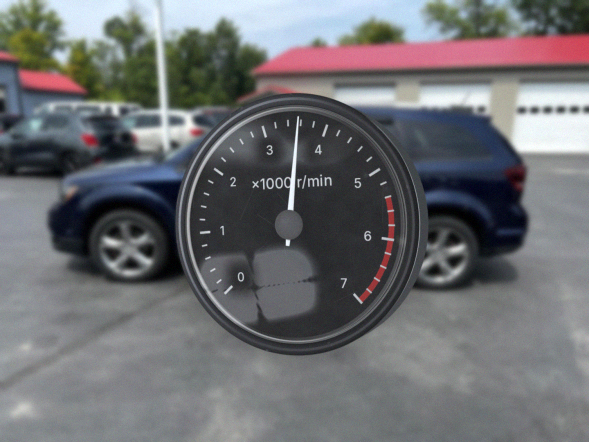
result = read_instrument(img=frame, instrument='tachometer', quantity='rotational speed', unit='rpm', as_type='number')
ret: 3600 rpm
